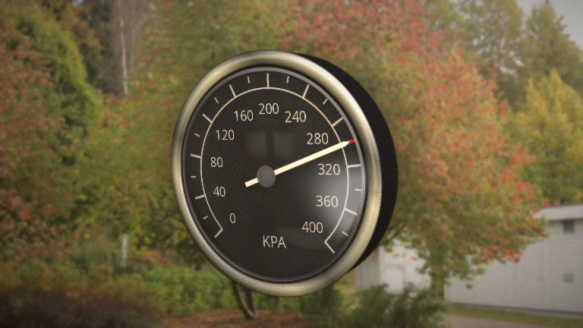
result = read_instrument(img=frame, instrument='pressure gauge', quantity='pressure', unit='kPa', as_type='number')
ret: 300 kPa
